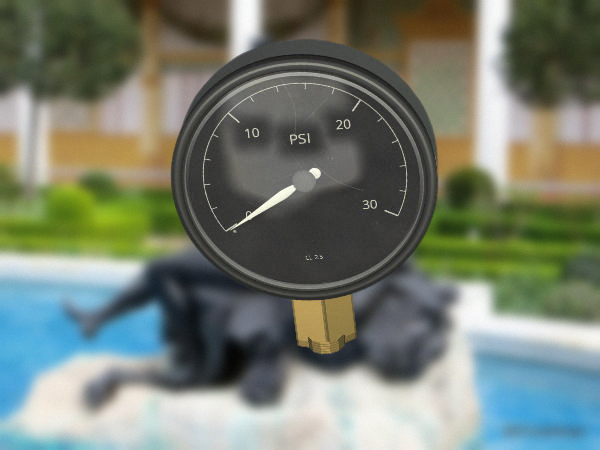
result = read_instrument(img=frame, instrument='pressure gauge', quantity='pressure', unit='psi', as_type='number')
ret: 0 psi
